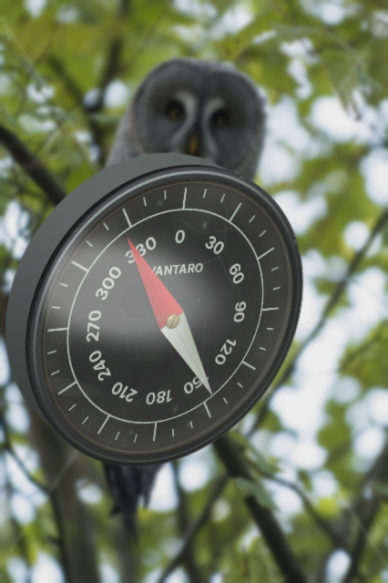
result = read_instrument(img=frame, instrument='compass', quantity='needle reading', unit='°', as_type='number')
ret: 325 °
